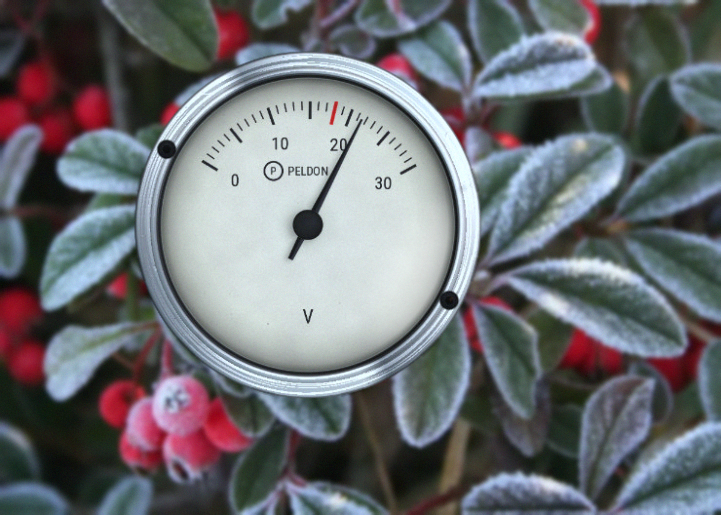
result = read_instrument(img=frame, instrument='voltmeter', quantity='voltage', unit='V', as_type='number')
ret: 21.5 V
